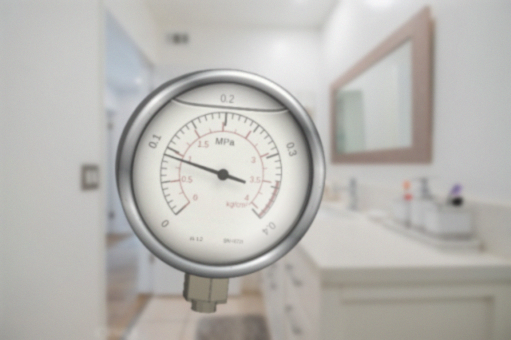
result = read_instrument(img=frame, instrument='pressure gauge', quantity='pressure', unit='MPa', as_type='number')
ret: 0.09 MPa
